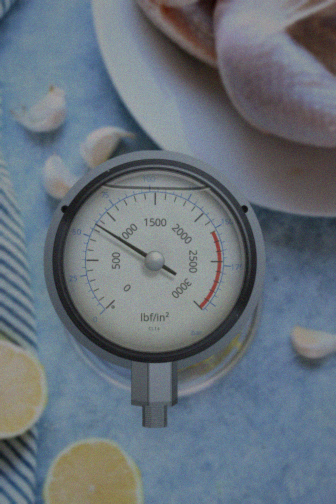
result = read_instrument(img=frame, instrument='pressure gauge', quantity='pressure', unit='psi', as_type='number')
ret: 850 psi
